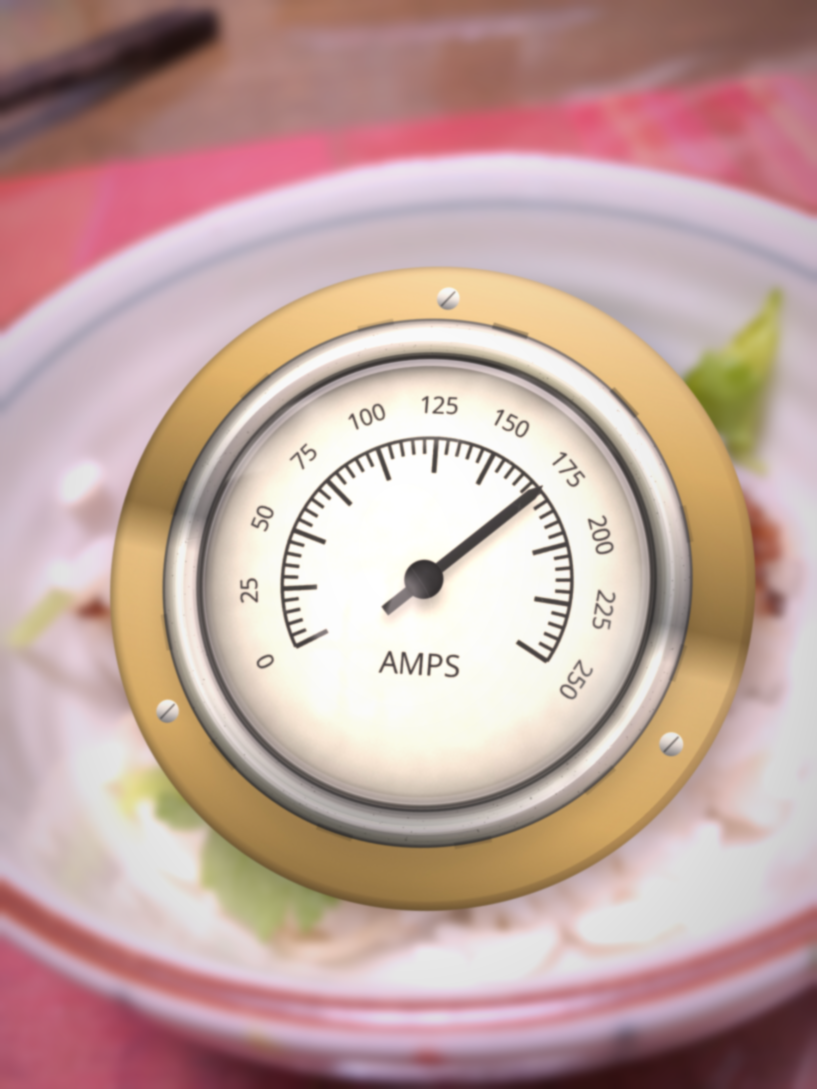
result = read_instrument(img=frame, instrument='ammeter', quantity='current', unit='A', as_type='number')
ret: 175 A
